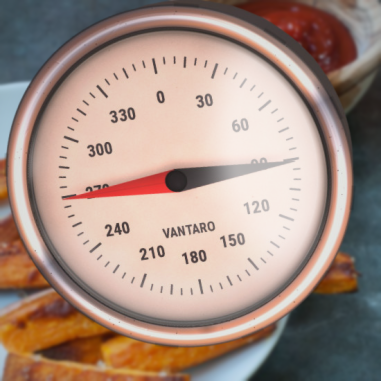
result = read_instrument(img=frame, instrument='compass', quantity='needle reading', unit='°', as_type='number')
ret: 270 °
